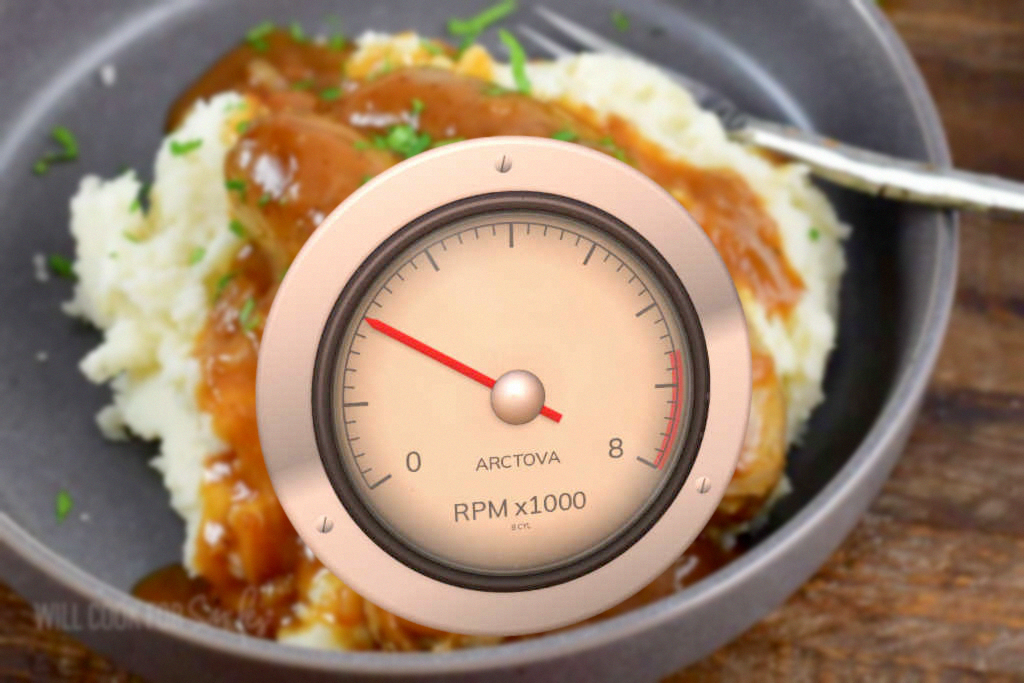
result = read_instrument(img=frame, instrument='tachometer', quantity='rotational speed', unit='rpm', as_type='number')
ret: 2000 rpm
